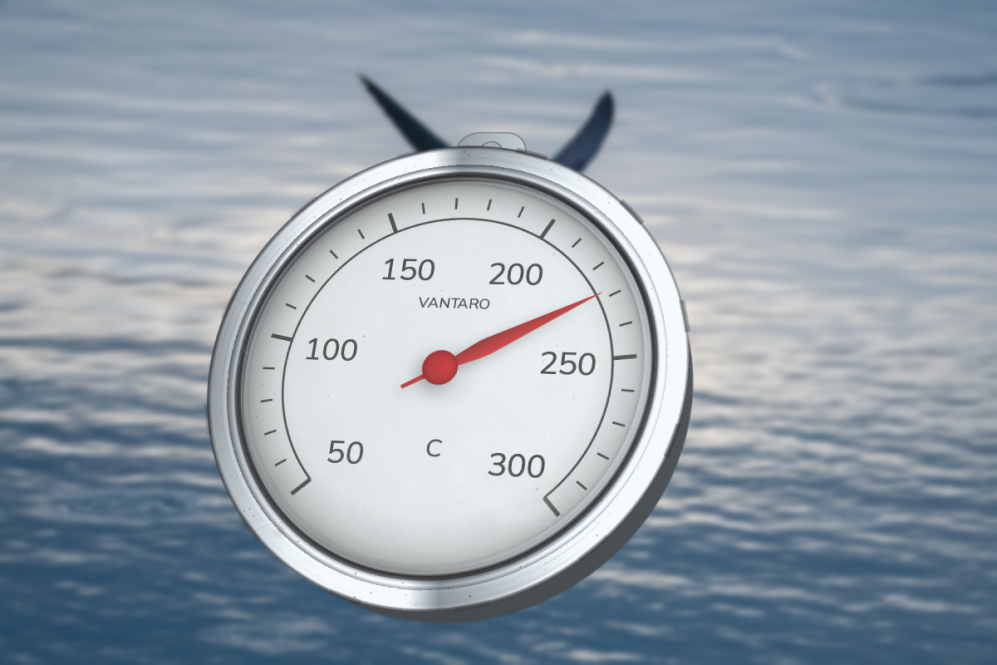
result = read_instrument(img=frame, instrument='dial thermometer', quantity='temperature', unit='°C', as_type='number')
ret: 230 °C
